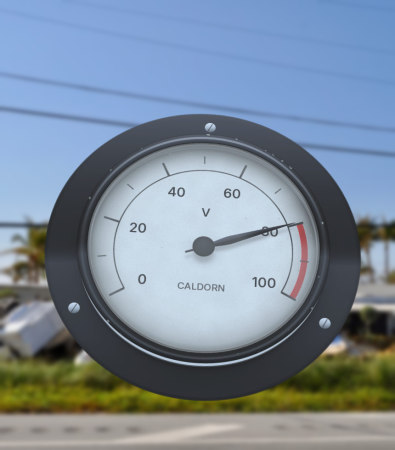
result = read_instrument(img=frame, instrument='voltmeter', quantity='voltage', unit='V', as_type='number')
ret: 80 V
